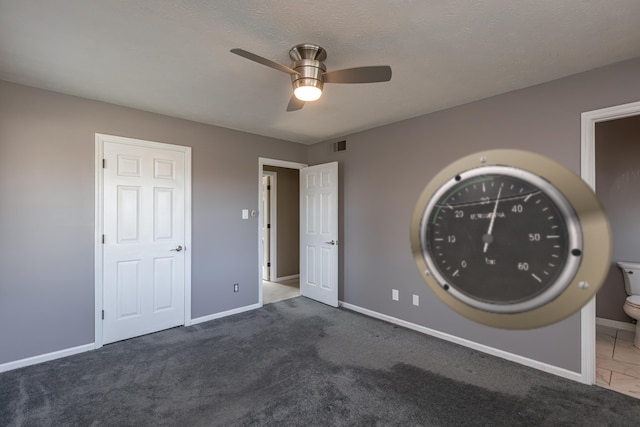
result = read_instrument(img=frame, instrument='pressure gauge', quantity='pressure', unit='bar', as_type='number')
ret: 34 bar
